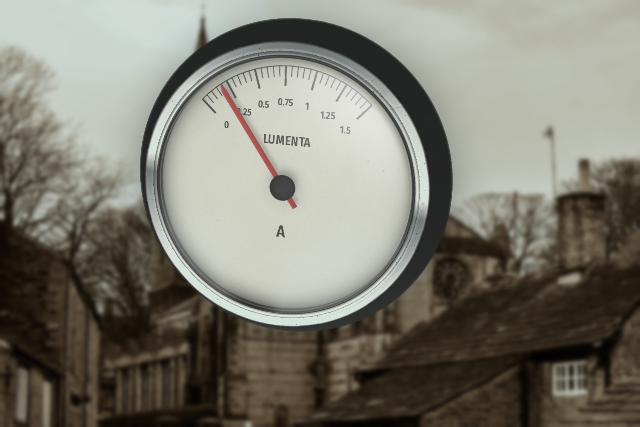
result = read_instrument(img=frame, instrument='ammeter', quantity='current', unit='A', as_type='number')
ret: 0.2 A
